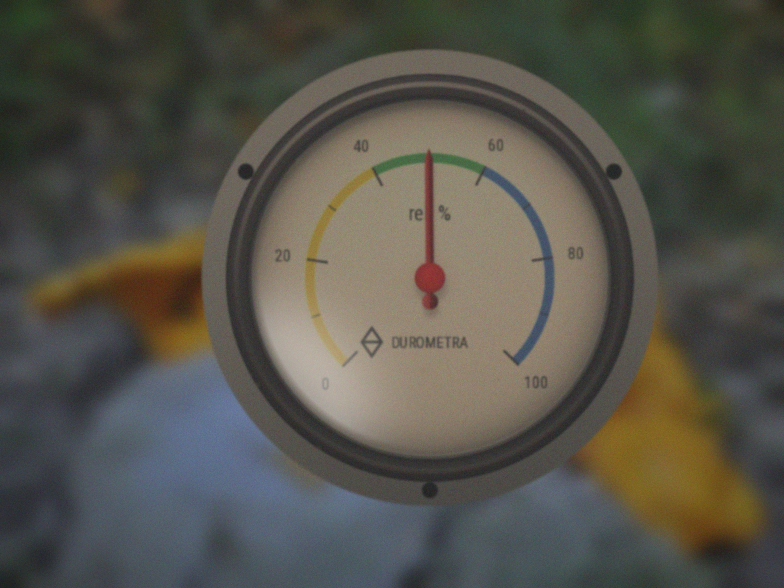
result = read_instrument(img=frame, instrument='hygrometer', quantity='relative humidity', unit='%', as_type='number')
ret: 50 %
